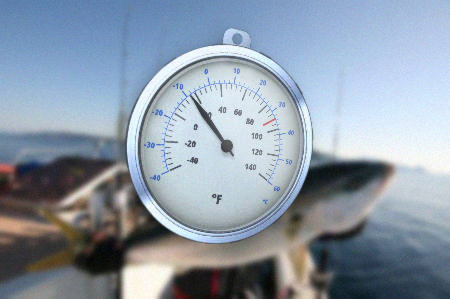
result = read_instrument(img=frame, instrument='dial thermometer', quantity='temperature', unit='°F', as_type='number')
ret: 16 °F
